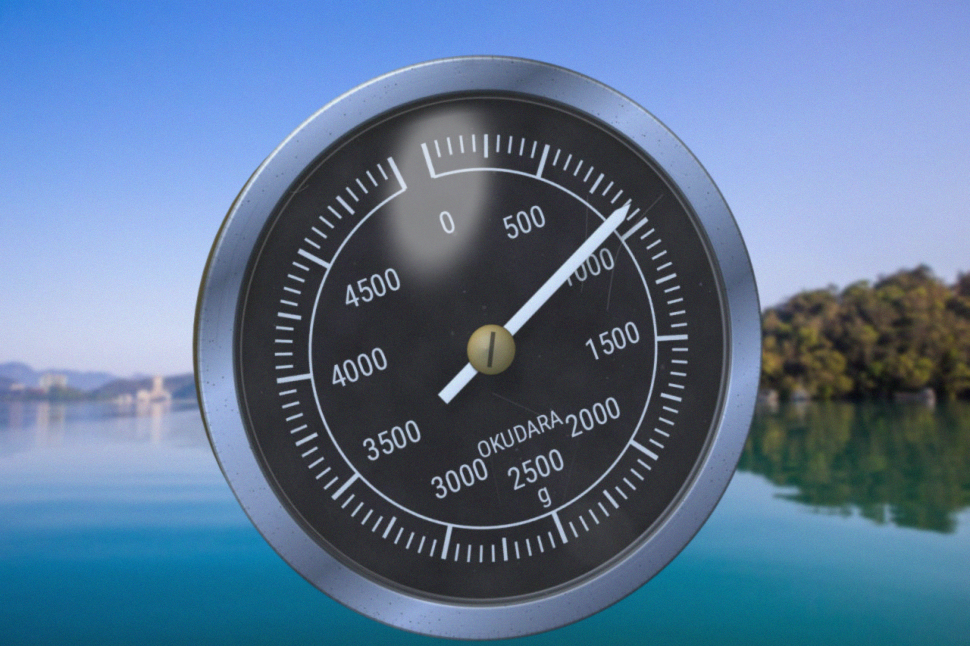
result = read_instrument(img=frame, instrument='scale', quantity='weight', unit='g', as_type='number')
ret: 900 g
